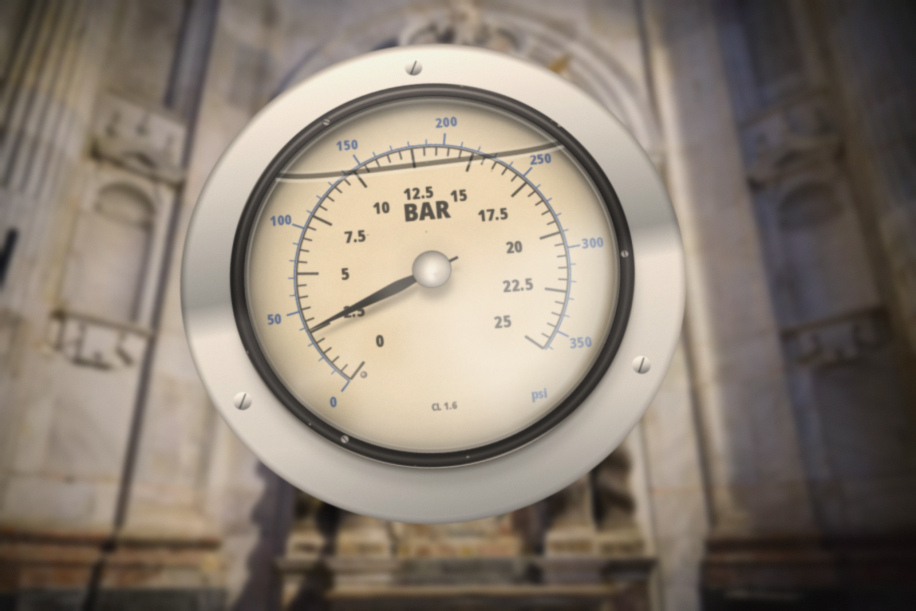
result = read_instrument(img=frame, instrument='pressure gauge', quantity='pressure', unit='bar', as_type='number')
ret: 2.5 bar
